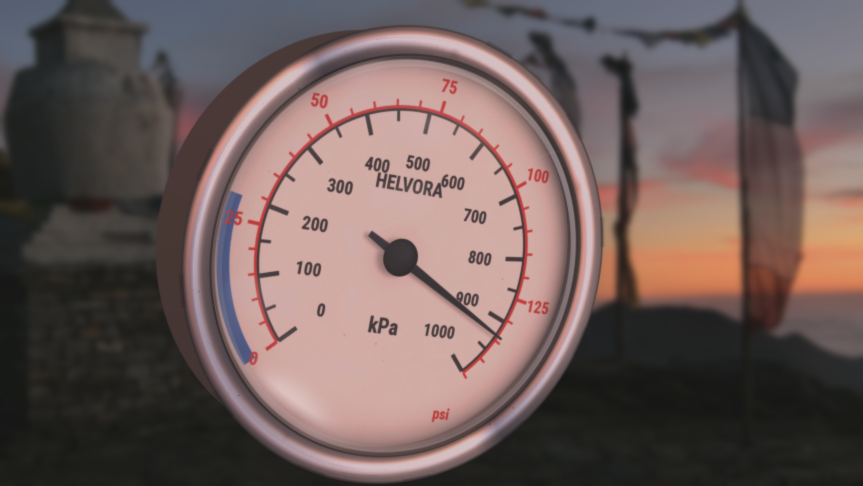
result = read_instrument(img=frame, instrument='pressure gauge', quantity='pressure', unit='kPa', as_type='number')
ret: 925 kPa
